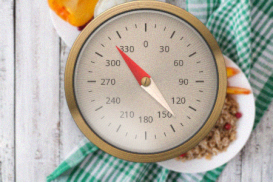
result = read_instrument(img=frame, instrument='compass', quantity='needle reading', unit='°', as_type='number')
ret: 320 °
